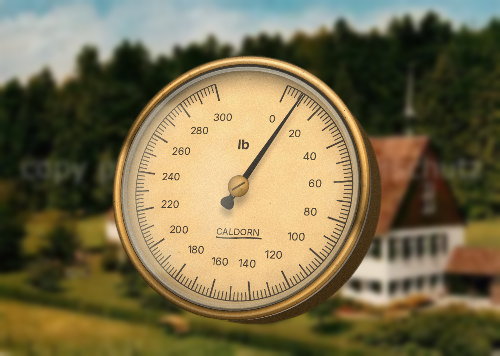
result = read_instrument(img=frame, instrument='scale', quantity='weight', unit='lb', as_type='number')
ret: 10 lb
